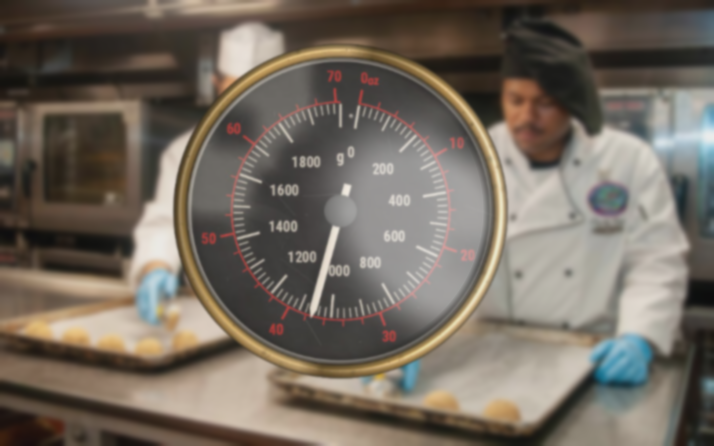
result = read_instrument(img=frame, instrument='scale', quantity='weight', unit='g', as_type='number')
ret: 1060 g
